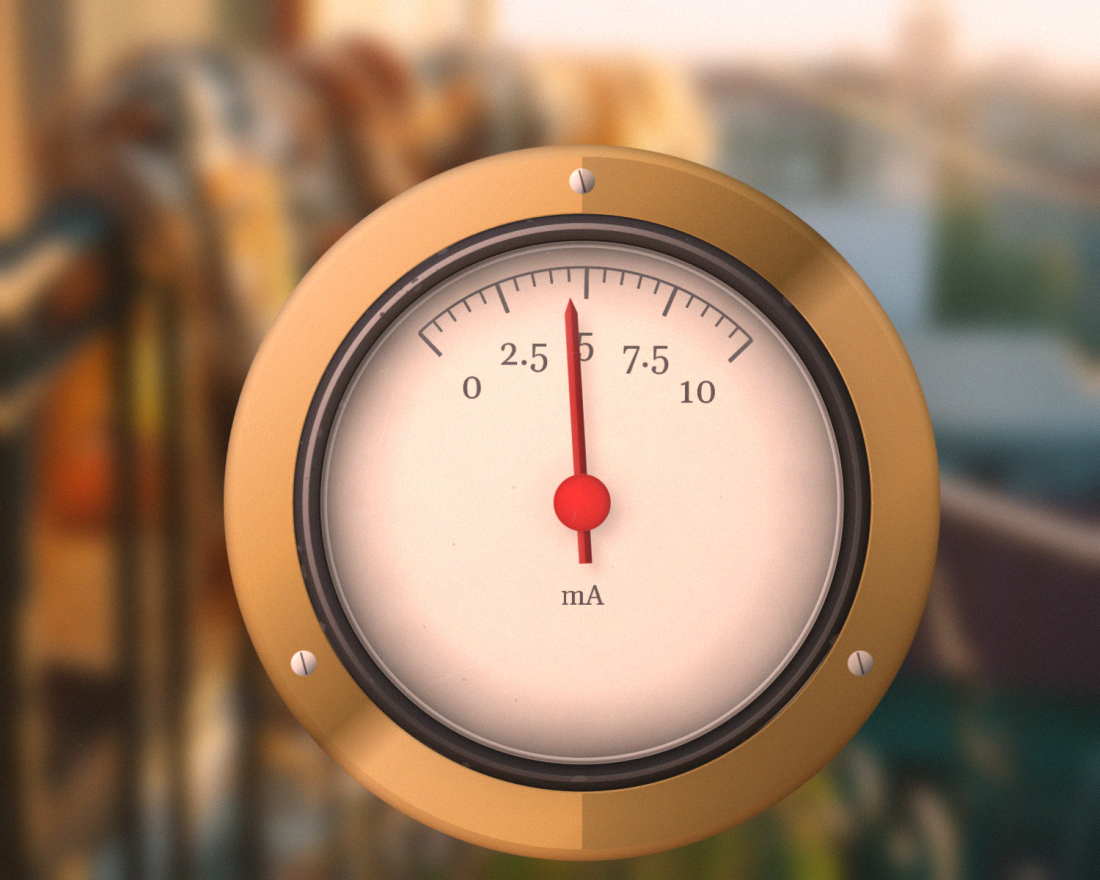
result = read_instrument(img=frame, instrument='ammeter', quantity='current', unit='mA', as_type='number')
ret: 4.5 mA
